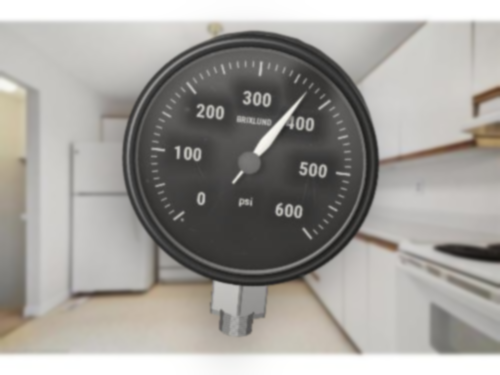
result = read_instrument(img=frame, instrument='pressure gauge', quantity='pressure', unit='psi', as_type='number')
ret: 370 psi
